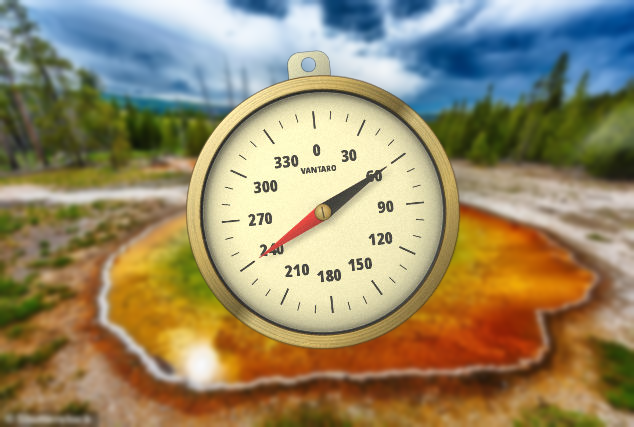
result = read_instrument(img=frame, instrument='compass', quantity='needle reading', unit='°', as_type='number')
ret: 240 °
